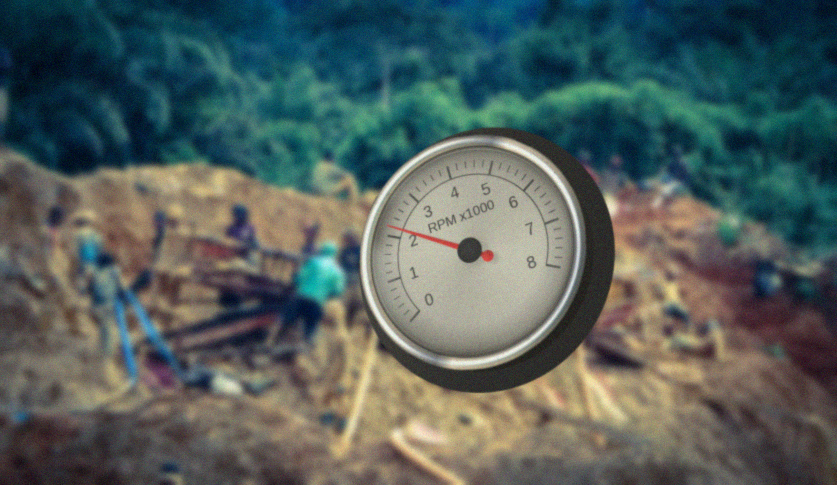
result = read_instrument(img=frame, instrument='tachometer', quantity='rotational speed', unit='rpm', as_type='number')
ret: 2200 rpm
